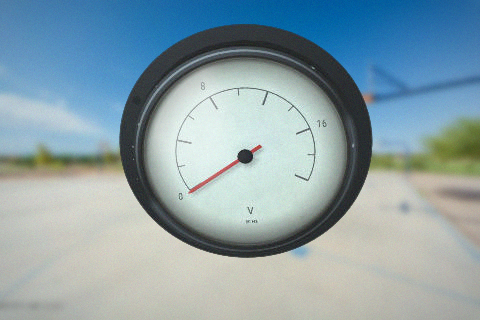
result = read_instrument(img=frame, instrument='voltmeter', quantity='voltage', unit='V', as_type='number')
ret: 0 V
